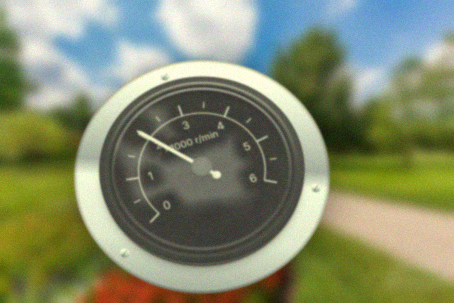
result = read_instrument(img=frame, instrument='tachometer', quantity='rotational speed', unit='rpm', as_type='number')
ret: 2000 rpm
